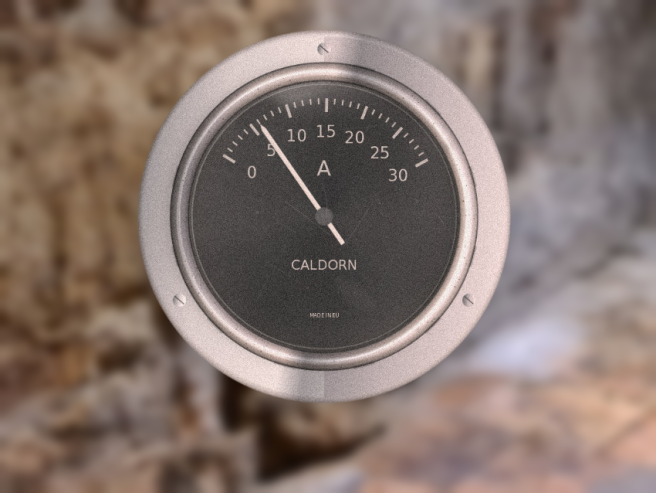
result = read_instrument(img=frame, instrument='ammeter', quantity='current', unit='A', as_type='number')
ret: 6 A
